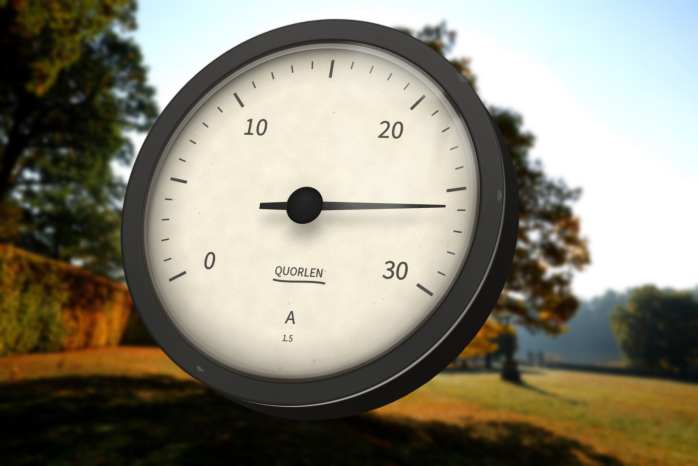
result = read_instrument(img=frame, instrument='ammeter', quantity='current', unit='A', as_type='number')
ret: 26 A
